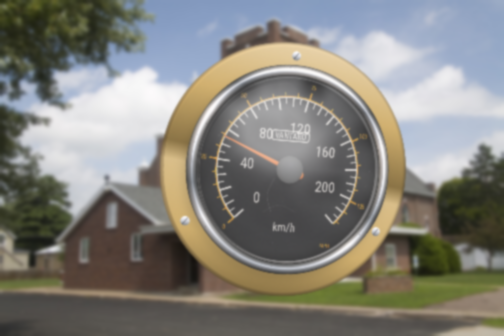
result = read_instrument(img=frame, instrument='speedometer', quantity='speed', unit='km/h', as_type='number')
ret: 55 km/h
